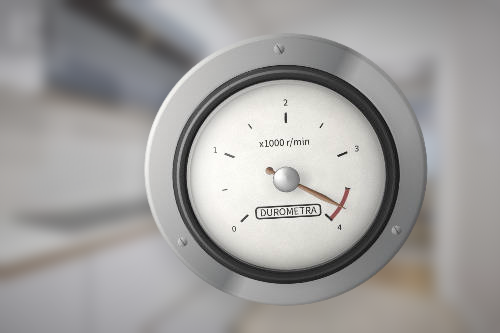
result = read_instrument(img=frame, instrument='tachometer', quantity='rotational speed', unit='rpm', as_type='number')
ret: 3750 rpm
